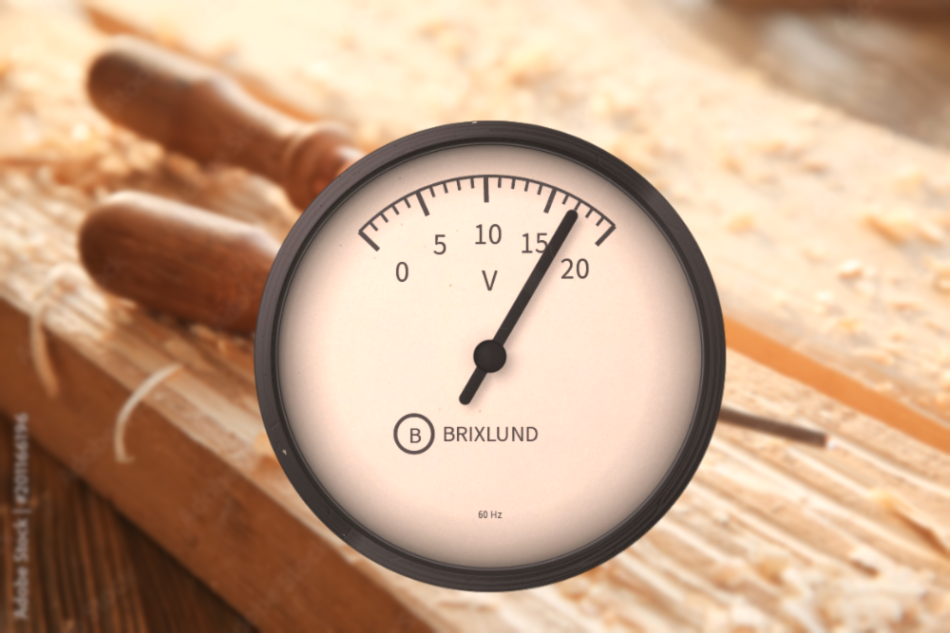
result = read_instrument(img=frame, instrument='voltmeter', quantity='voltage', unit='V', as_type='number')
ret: 17 V
